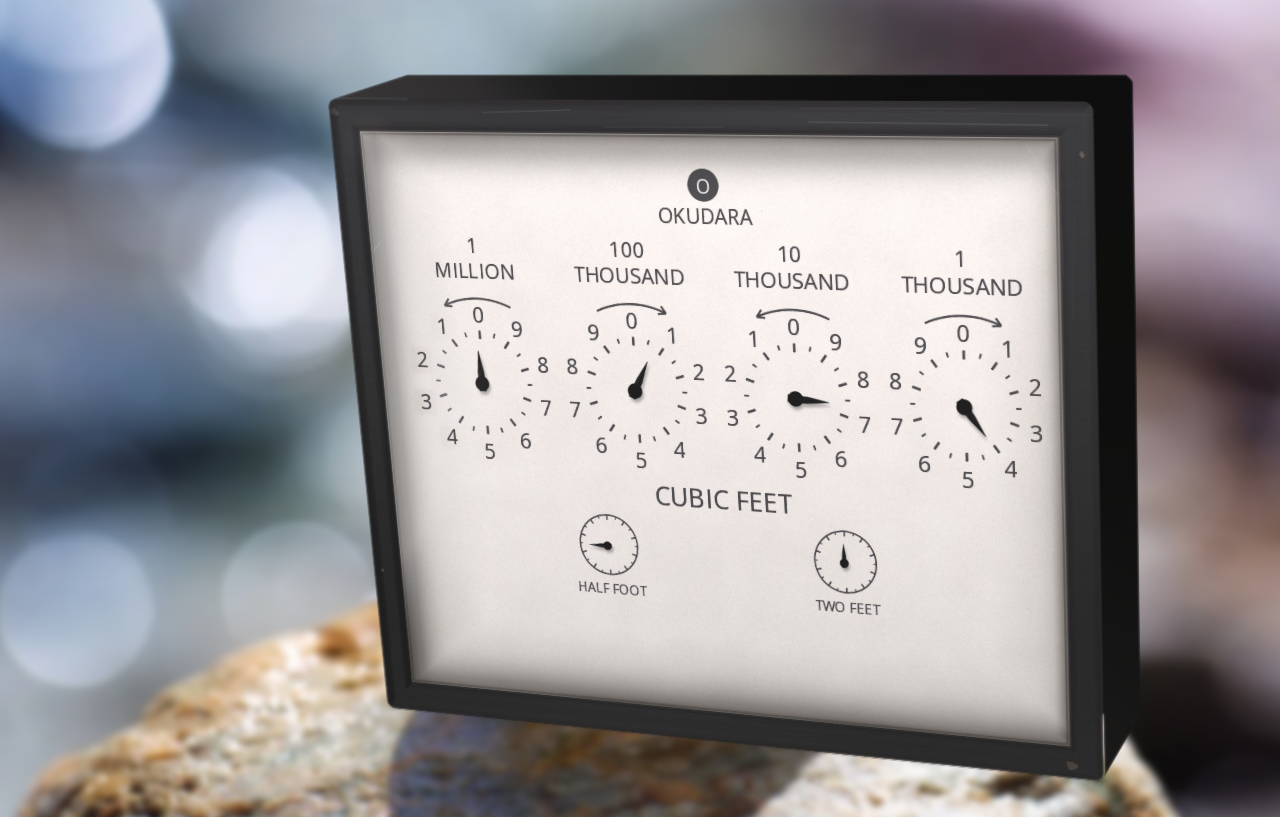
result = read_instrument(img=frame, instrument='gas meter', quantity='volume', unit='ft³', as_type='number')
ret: 7400 ft³
